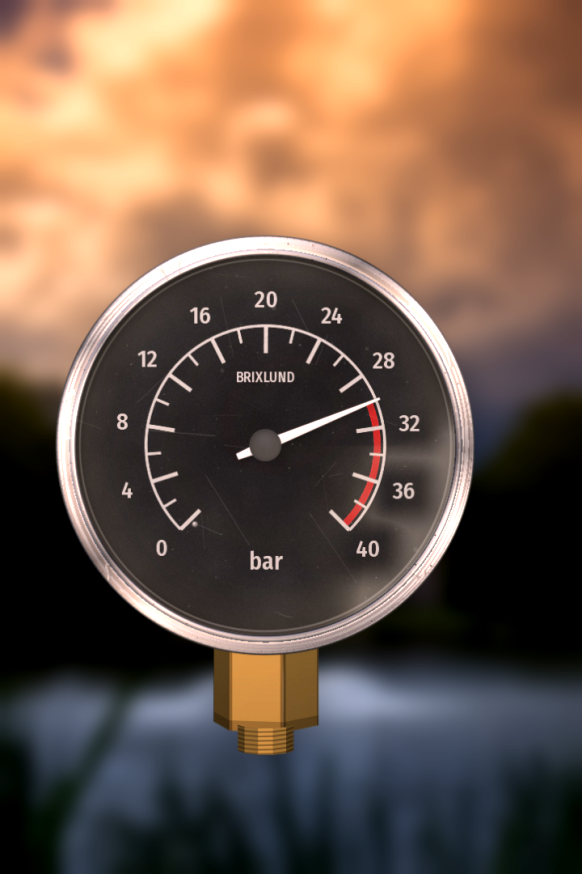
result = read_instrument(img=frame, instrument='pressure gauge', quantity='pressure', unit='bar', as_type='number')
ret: 30 bar
